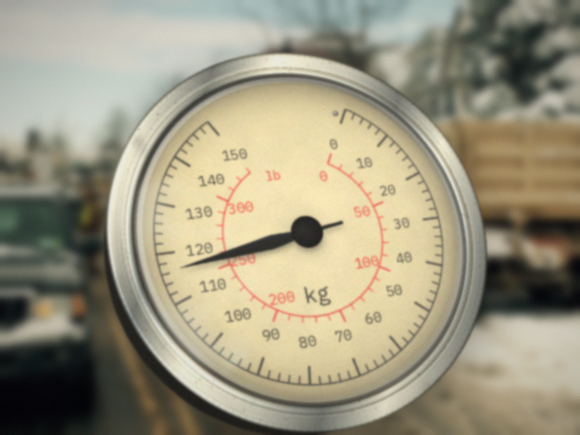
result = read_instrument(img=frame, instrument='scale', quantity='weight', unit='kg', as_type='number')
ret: 116 kg
